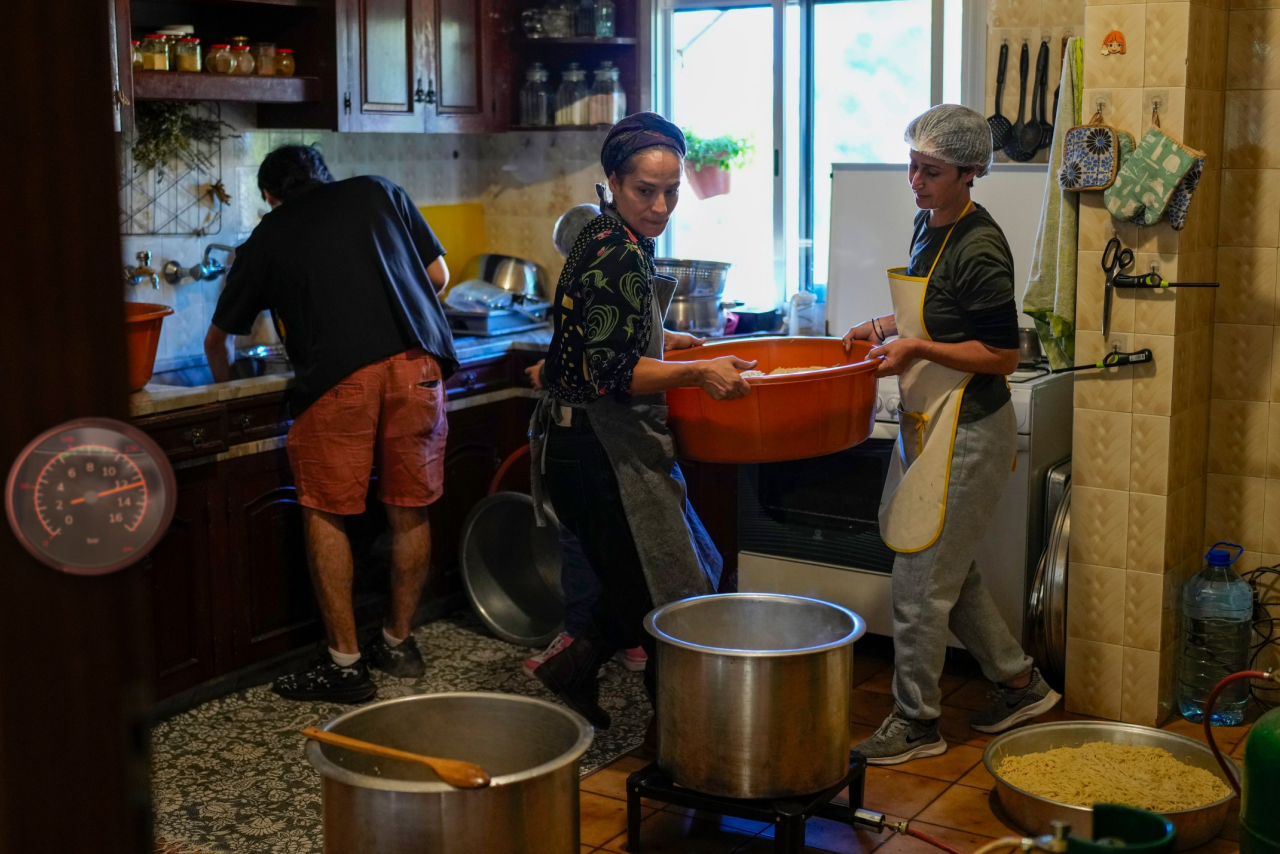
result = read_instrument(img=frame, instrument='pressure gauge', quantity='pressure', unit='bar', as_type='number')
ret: 12.5 bar
